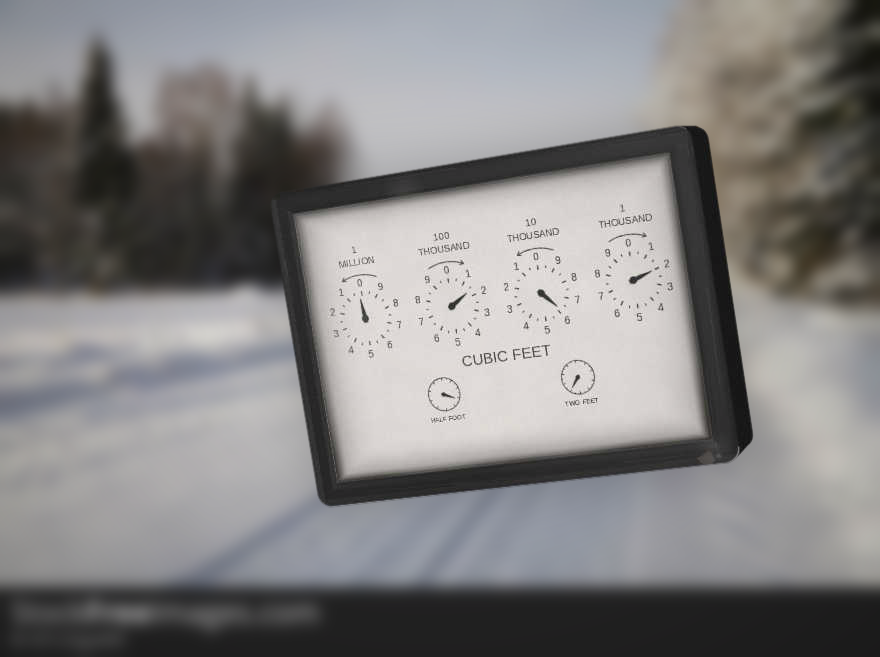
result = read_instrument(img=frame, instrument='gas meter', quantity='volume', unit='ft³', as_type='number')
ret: 16200 ft³
